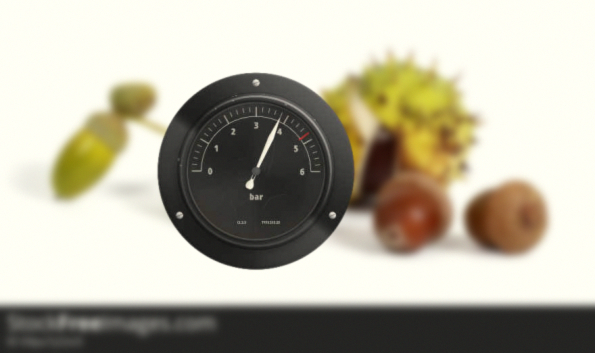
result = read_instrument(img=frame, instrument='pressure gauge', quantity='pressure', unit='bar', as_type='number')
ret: 3.8 bar
